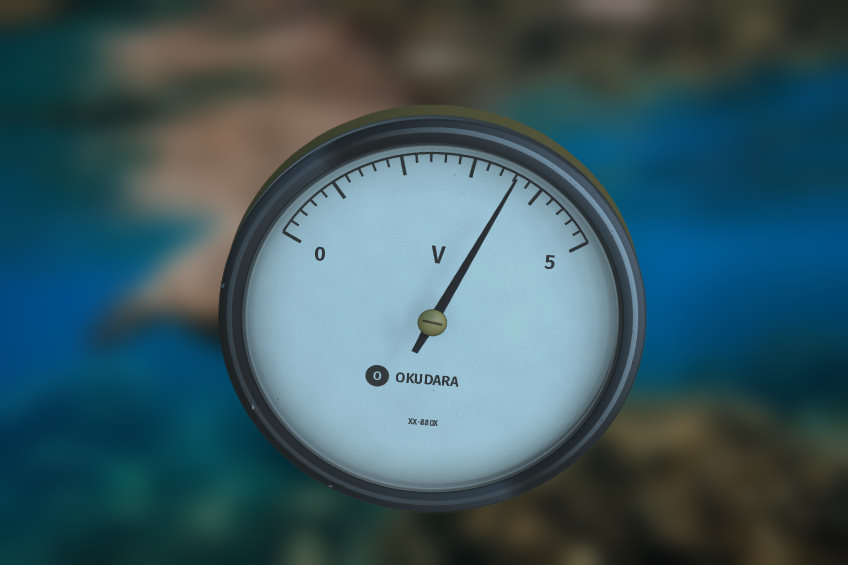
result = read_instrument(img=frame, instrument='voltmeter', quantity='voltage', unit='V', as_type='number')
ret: 3.6 V
